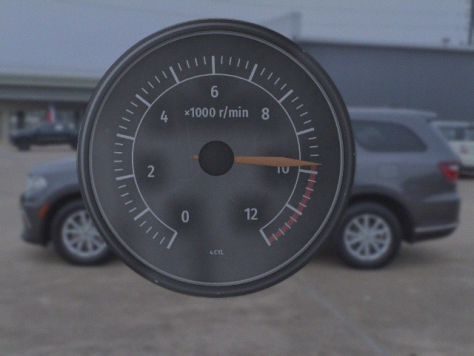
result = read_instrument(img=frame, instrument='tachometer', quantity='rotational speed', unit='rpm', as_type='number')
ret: 9800 rpm
